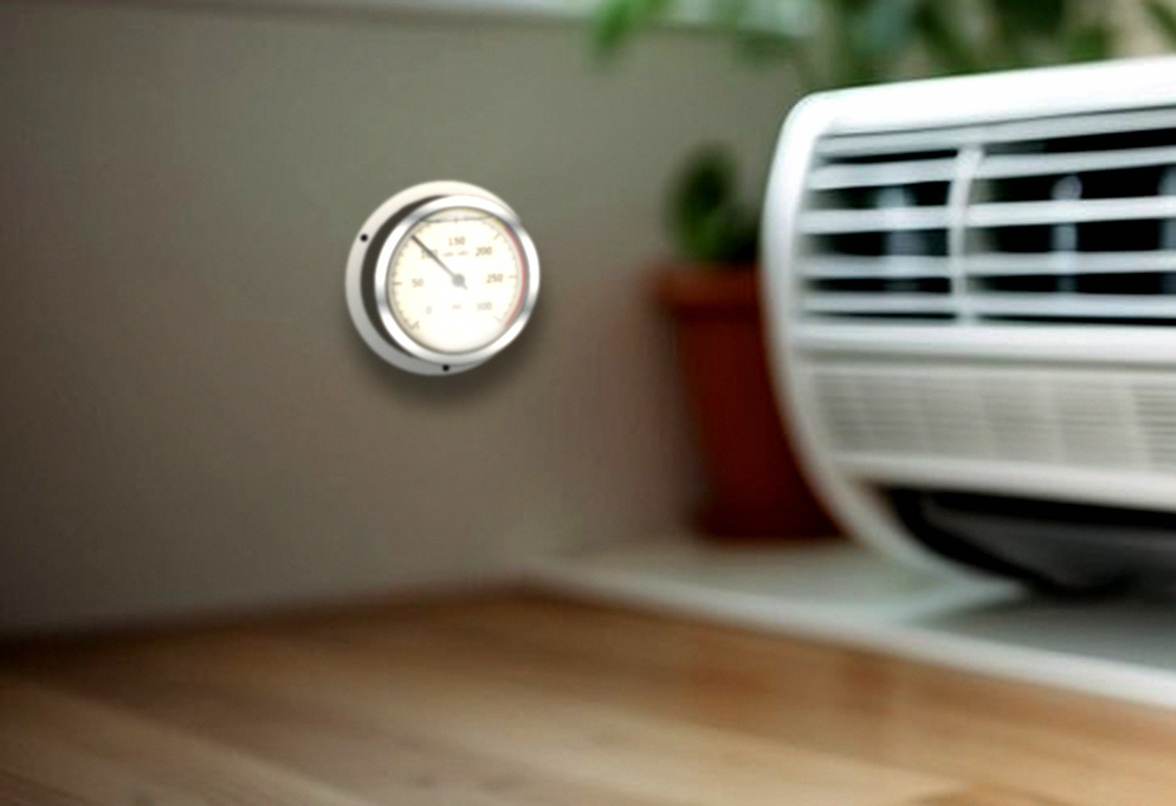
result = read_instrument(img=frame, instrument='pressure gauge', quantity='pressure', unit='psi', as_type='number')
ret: 100 psi
